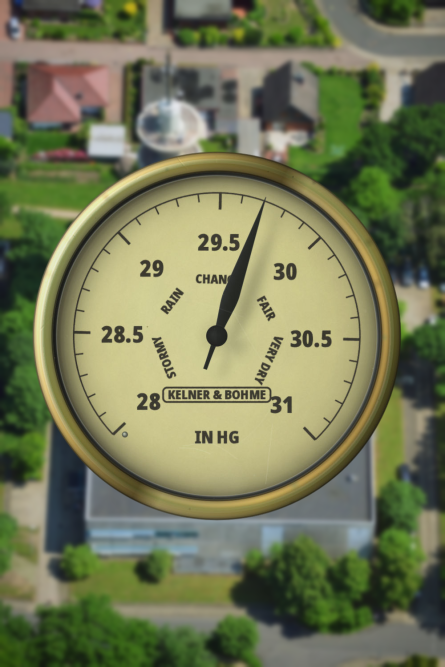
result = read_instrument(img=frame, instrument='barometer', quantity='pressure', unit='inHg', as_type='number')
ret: 29.7 inHg
